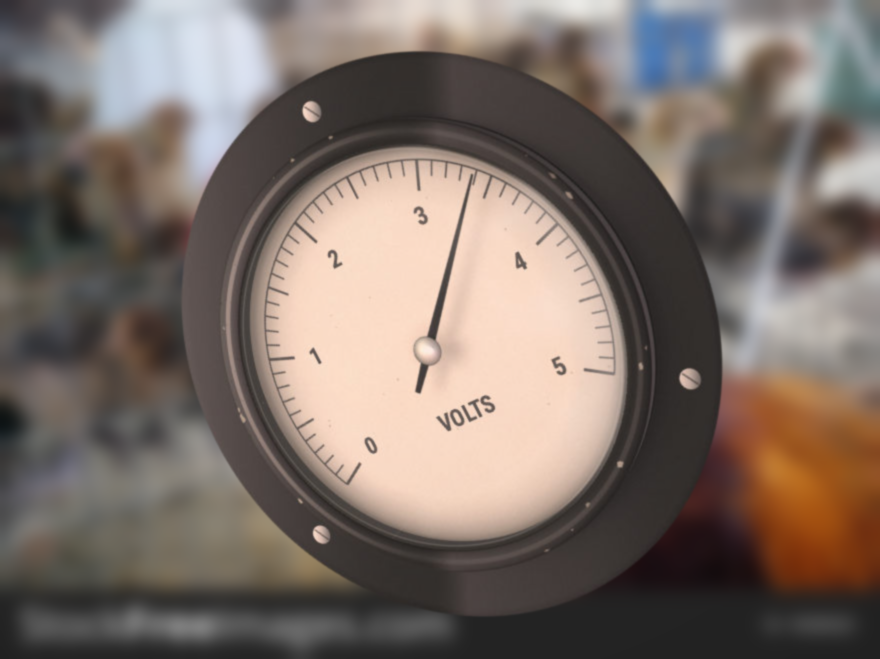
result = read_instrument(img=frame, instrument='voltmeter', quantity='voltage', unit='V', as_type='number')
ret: 3.4 V
